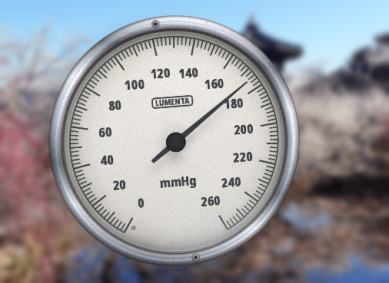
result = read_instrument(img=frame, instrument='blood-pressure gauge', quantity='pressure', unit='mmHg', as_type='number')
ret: 174 mmHg
